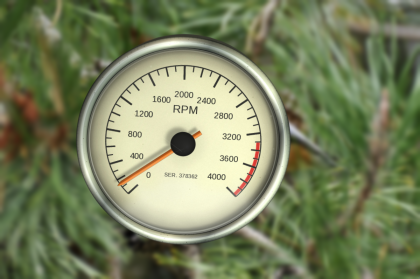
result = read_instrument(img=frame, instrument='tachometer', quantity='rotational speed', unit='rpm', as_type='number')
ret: 150 rpm
